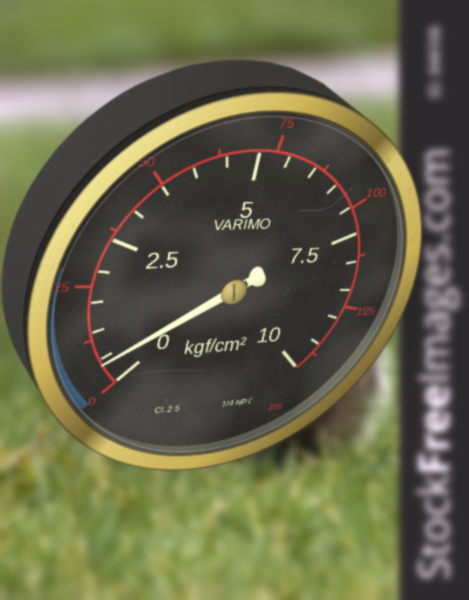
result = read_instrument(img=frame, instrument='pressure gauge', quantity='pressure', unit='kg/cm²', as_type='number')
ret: 0.5 kg/cm²
